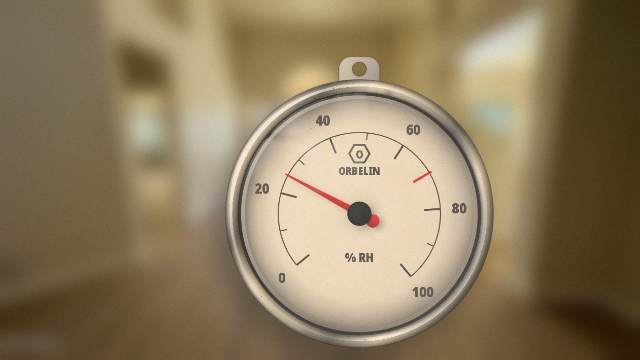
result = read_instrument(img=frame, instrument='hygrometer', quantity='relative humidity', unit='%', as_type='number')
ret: 25 %
